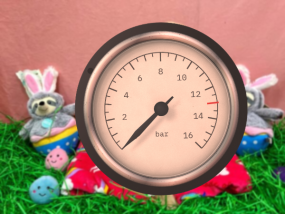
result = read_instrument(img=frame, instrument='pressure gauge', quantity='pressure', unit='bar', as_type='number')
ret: 0 bar
